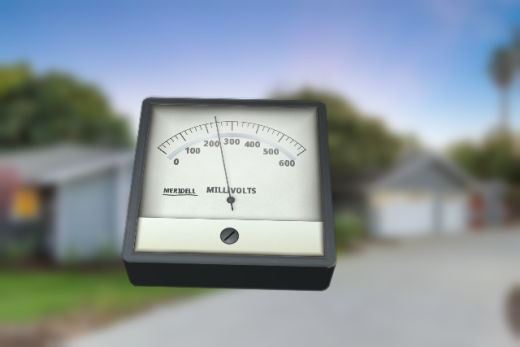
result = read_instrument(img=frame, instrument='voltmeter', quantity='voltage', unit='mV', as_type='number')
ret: 240 mV
